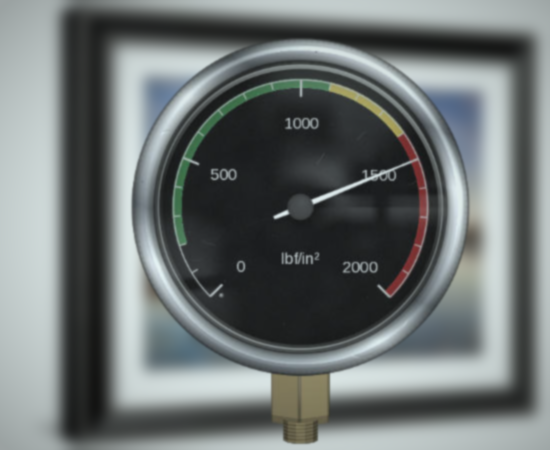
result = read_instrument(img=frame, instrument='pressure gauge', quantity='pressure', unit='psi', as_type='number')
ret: 1500 psi
